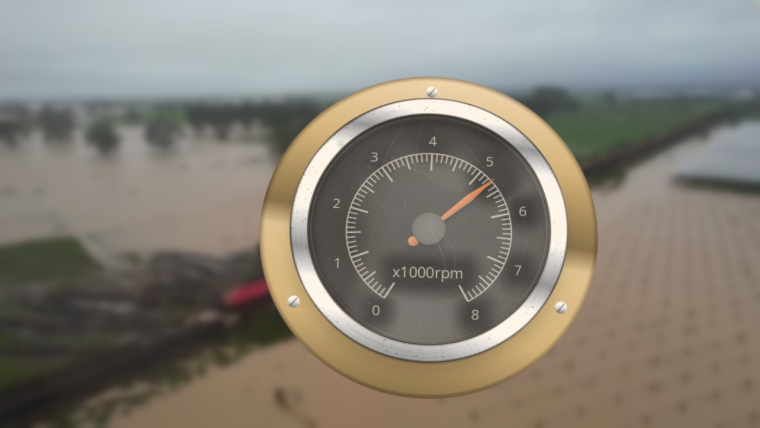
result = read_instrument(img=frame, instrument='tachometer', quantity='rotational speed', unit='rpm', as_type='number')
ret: 5300 rpm
